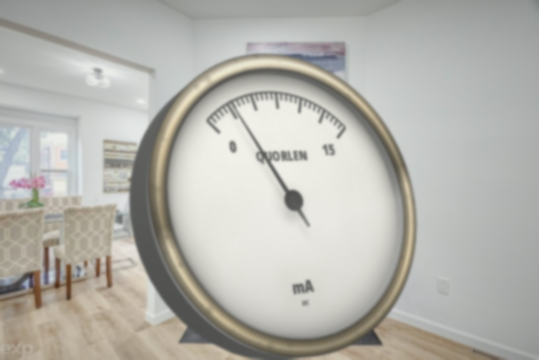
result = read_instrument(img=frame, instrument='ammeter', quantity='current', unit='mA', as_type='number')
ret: 2.5 mA
